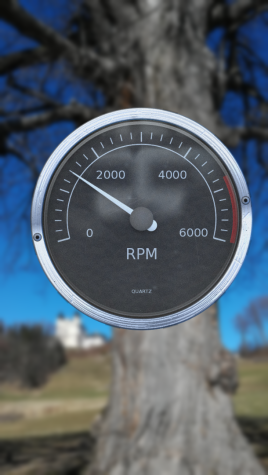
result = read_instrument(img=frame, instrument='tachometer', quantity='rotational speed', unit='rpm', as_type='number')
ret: 1400 rpm
